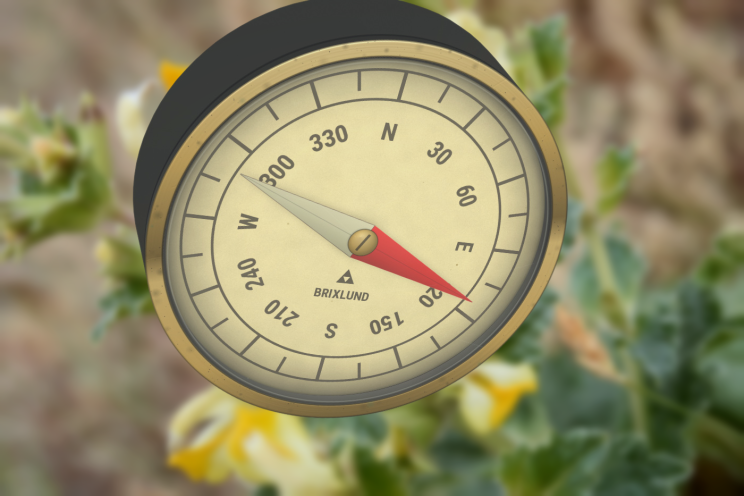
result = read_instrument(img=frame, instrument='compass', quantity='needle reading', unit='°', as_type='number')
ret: 112.5 °
